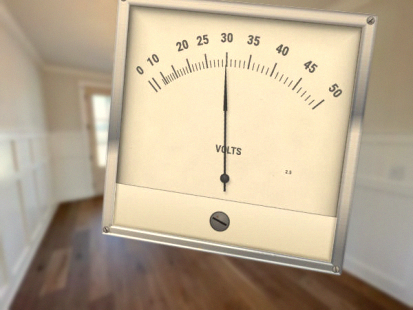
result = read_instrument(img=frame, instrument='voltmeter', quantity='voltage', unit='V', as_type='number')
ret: 30 V
